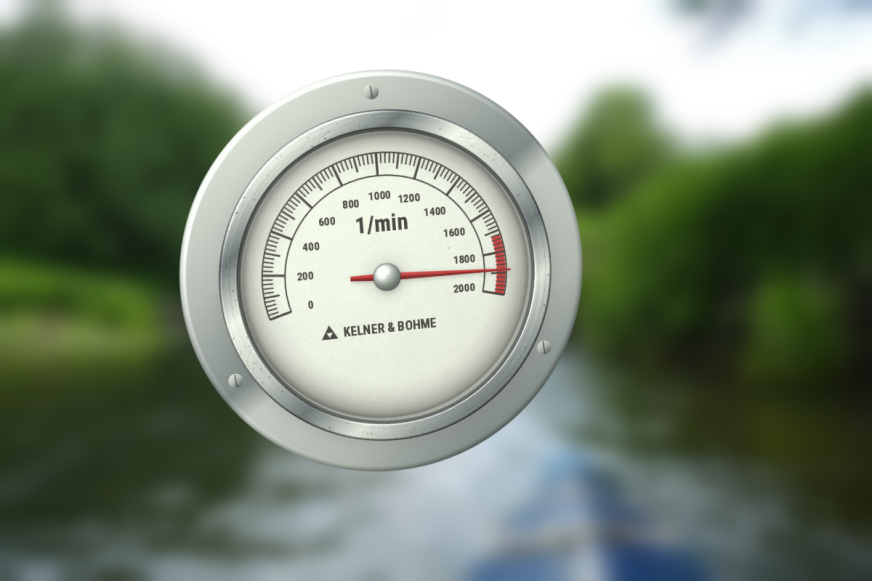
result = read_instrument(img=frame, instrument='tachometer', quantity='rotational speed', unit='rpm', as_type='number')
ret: 1880 rpm
